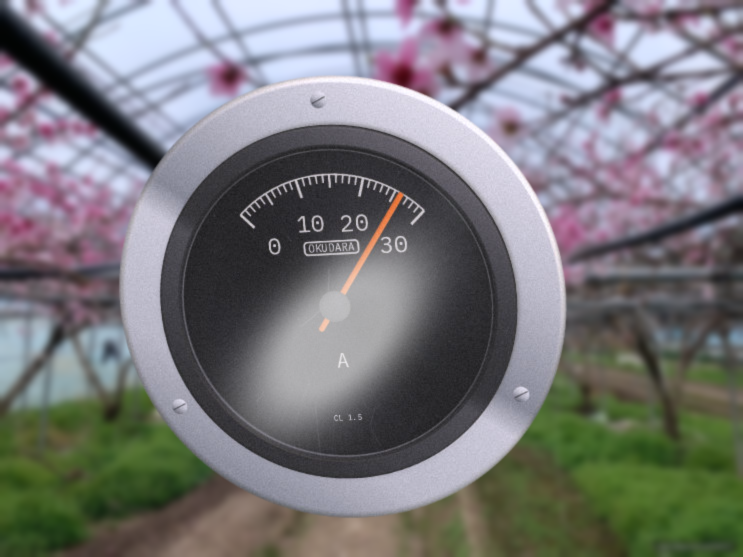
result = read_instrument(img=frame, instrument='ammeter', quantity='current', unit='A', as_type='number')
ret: 26 A
